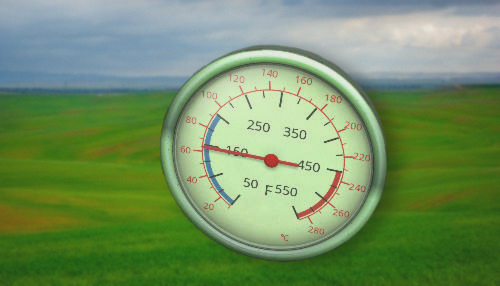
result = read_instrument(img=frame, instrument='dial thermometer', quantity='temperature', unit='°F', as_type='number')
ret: 150 °F
